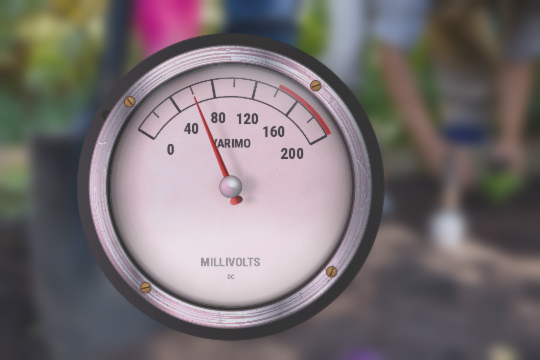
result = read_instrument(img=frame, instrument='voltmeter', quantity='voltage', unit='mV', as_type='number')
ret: 60 mV
